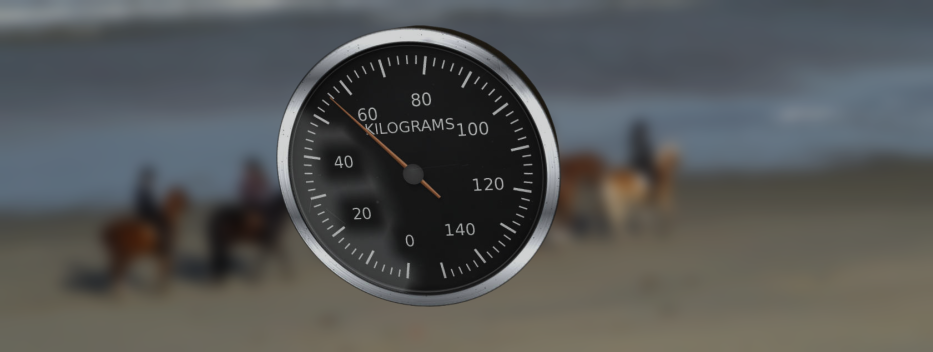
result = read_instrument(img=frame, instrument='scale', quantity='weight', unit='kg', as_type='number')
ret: 56 kg
